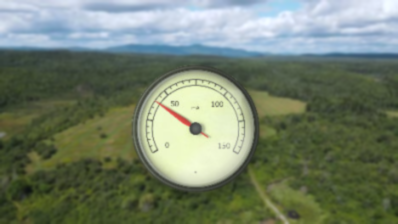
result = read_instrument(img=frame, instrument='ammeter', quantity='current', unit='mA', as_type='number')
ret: 40 mA
